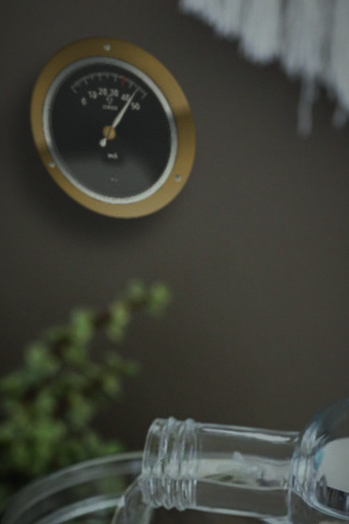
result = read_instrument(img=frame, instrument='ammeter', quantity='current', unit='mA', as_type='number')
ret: 45 mA
